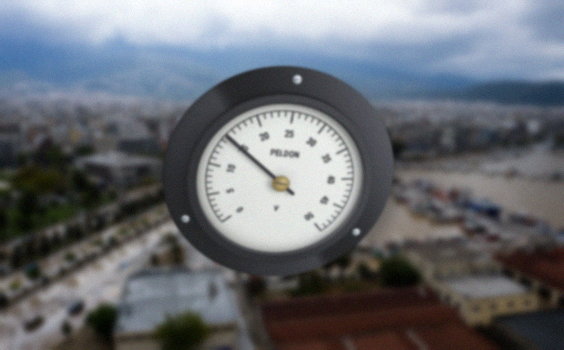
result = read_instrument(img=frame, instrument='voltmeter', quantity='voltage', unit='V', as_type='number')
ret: 15 V
